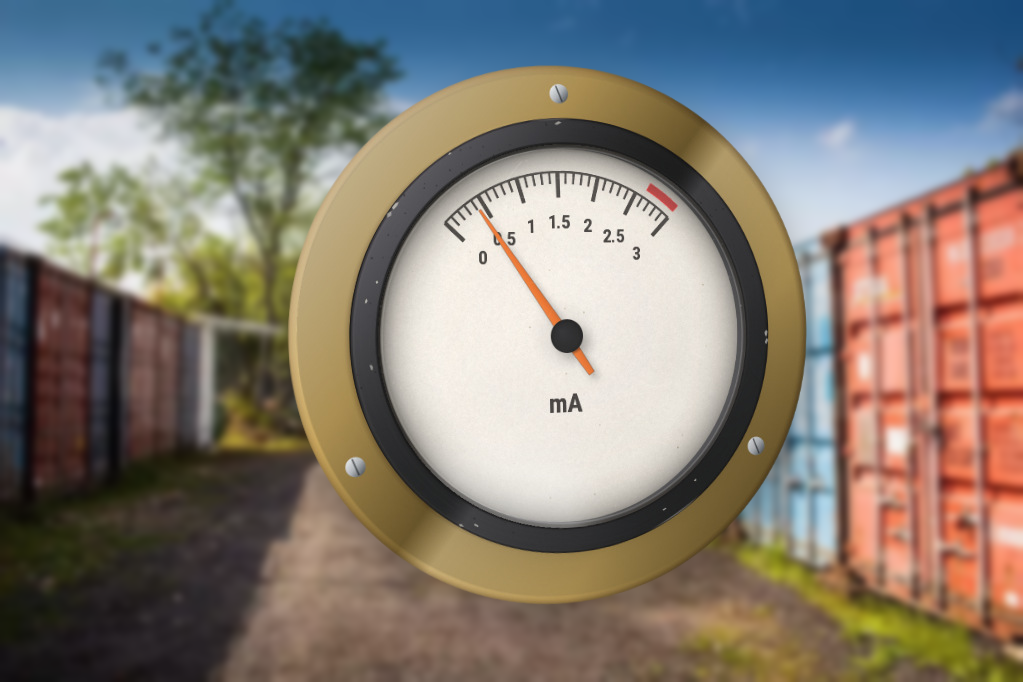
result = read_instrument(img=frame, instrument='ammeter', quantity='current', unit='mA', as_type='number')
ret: 0.4 mA
